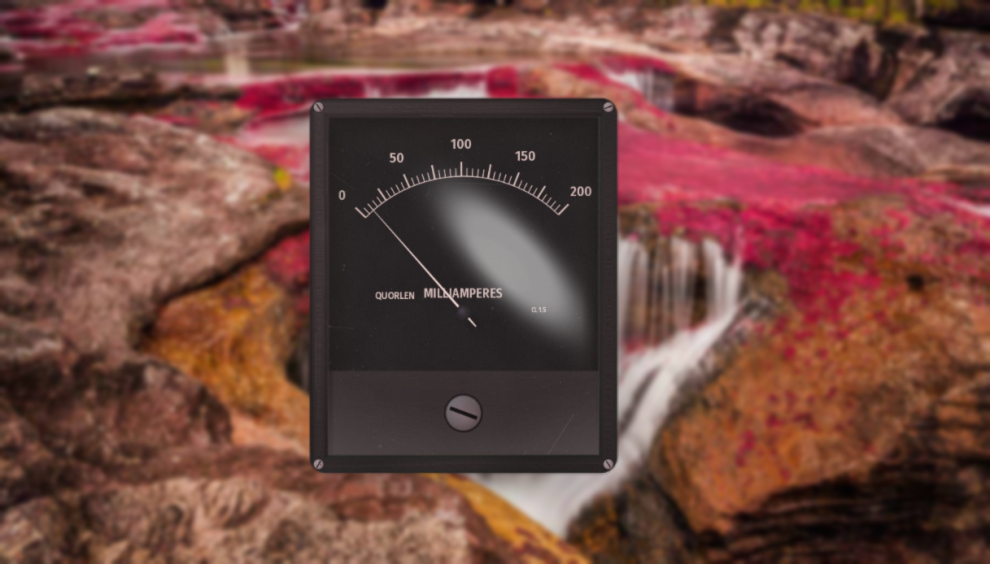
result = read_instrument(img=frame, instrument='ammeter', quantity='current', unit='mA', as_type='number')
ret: 10 mA
